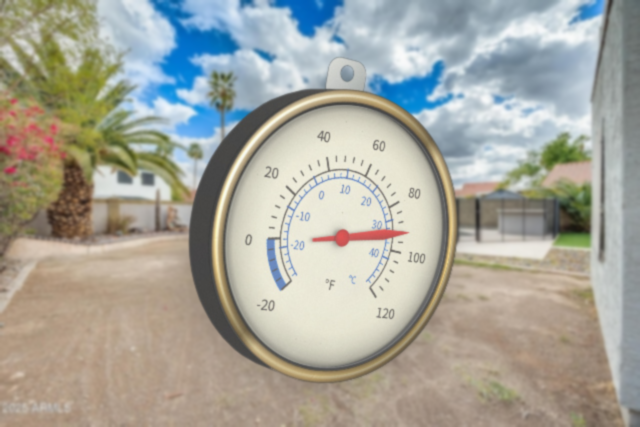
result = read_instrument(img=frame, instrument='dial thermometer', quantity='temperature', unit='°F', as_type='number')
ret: 92 °F
